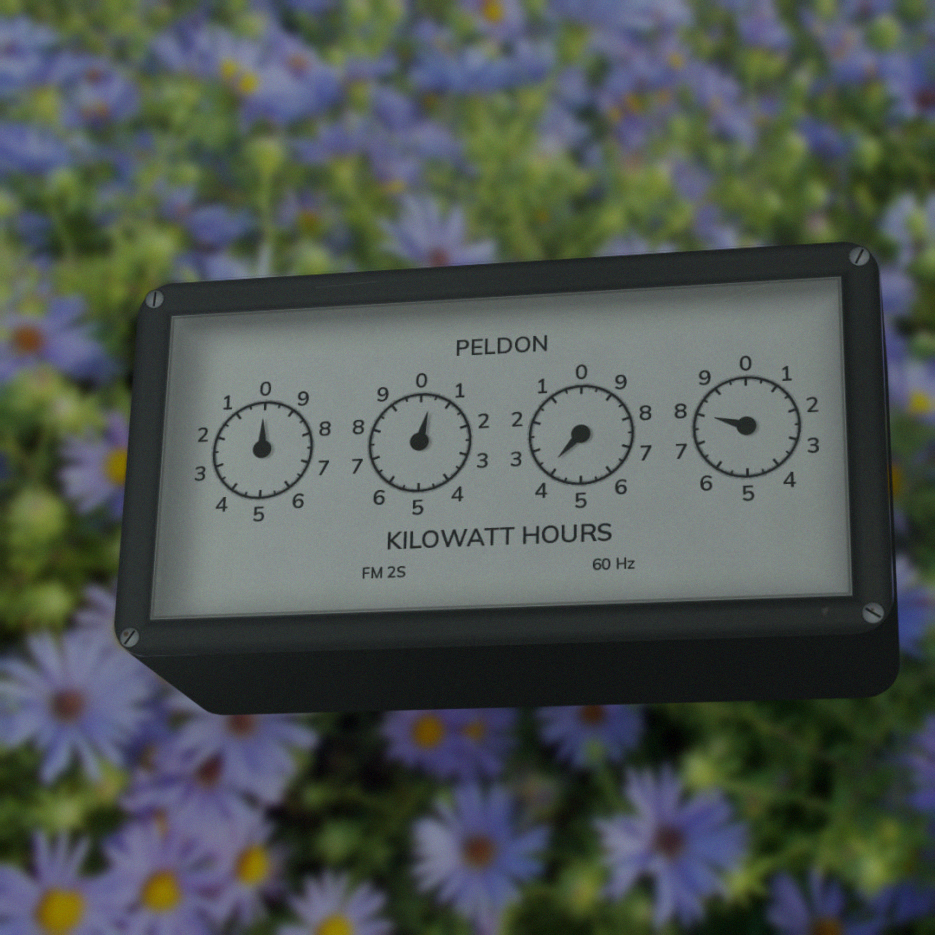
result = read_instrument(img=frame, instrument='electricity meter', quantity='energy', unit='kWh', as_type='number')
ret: 38 kWh
